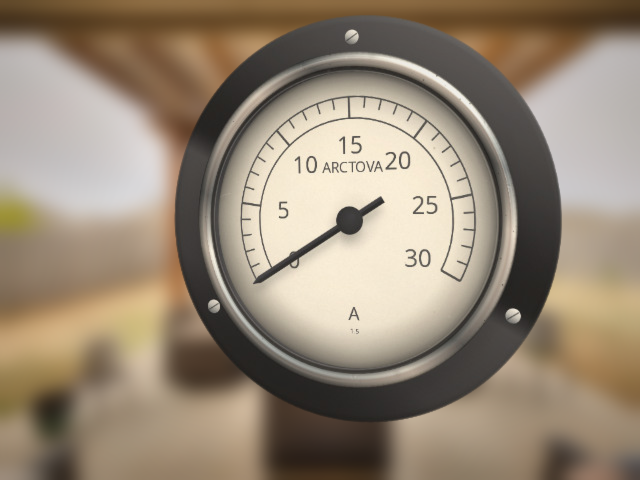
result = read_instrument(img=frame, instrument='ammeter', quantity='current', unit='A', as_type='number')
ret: 0 A
